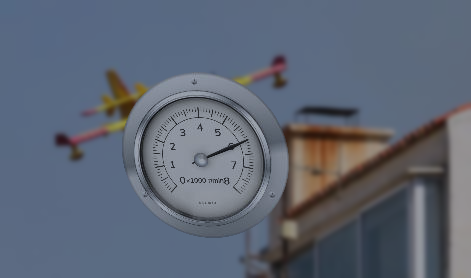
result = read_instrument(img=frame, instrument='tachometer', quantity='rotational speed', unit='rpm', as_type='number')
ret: 6000 rpm
